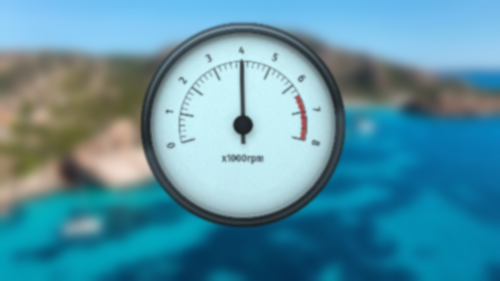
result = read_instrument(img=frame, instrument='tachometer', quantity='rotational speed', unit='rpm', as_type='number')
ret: 4000 rpm
